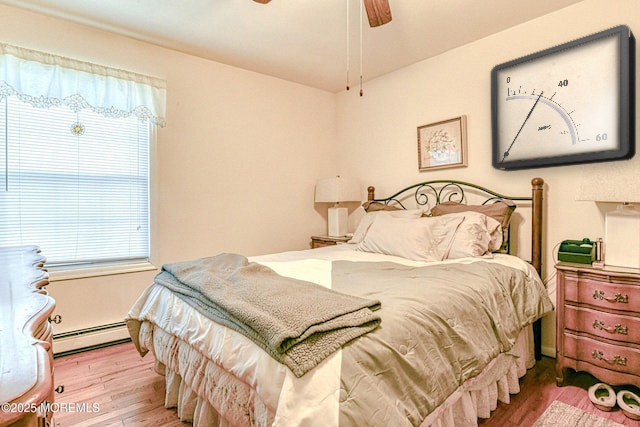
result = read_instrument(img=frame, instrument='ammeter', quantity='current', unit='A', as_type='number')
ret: 35 A
